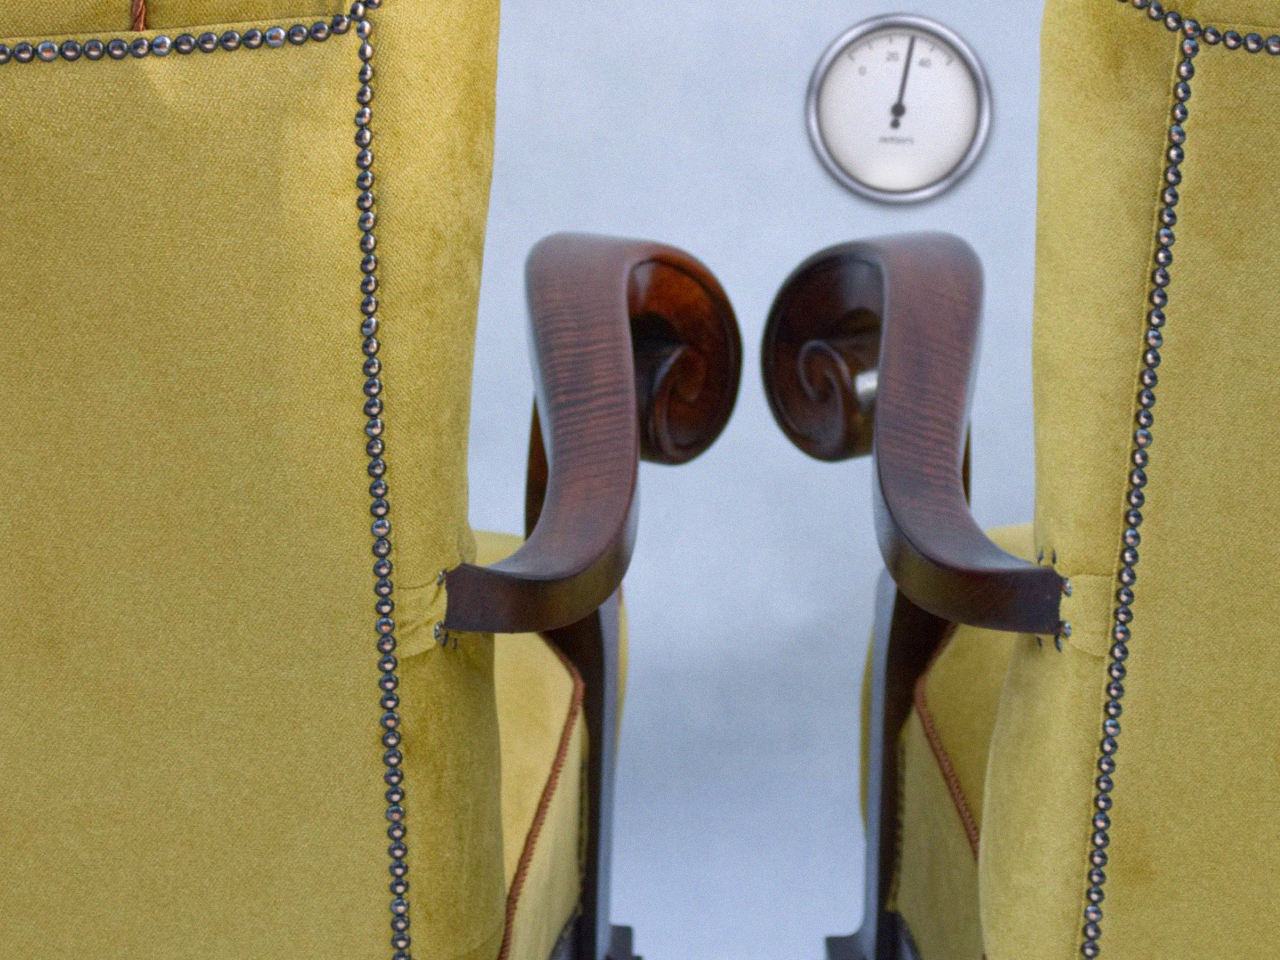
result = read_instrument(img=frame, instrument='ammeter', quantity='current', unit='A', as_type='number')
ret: 30 A
